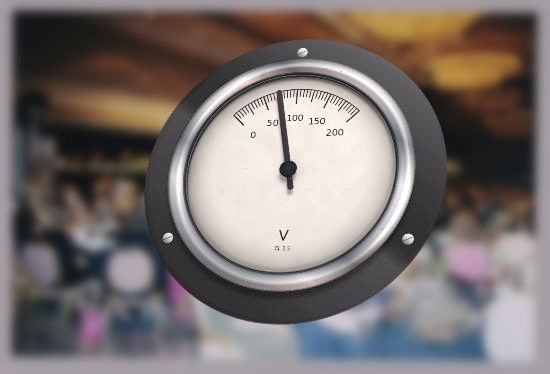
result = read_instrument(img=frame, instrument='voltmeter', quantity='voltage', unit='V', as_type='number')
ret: 75 V
